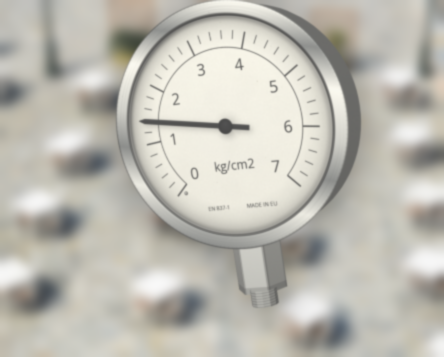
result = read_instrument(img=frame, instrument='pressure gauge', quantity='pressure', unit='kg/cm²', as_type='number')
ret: 1.4 kg/cm²
